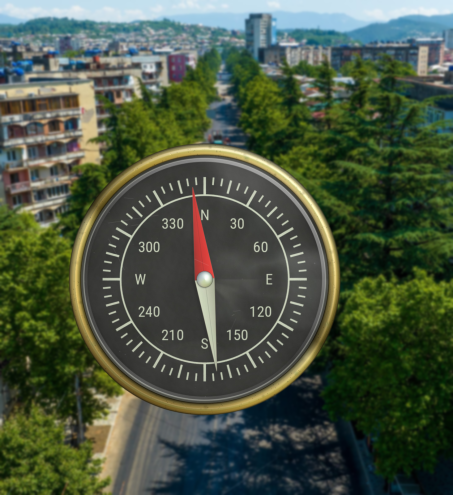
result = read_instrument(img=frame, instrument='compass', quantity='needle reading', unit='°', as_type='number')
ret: 352.5 °
